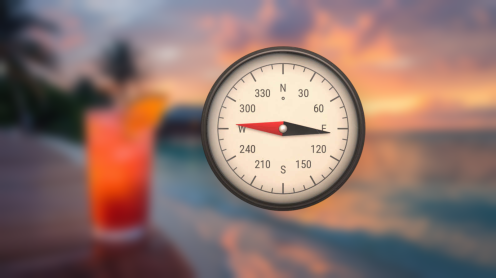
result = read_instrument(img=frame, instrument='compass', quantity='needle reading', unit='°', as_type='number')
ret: 275 °
